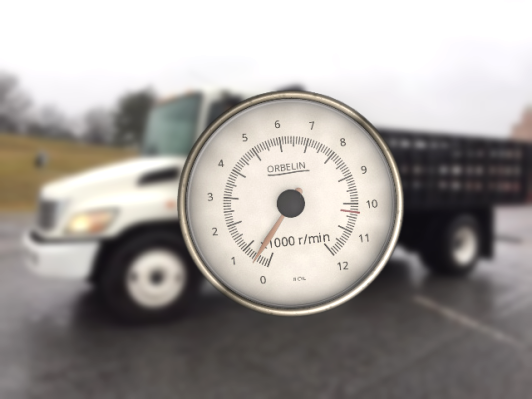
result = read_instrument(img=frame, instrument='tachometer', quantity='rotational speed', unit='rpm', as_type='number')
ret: 500 rpm
